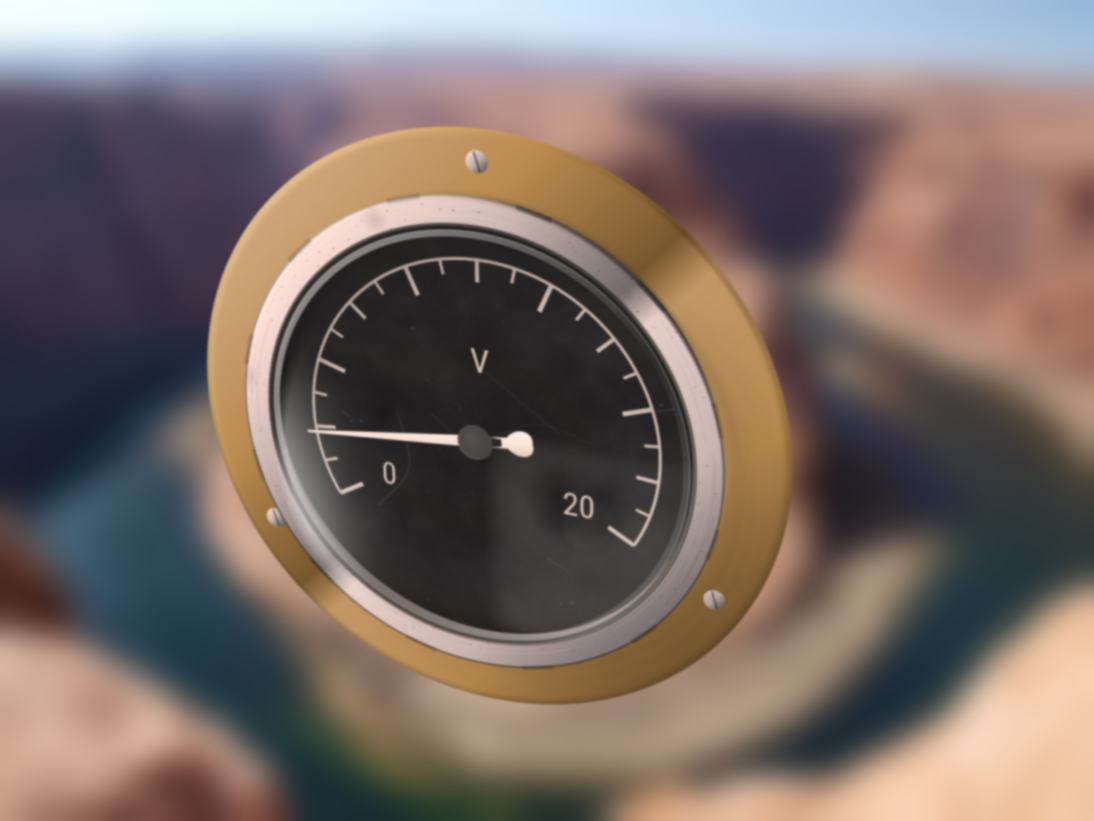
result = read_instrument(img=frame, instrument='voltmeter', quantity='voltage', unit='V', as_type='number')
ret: 2 V
